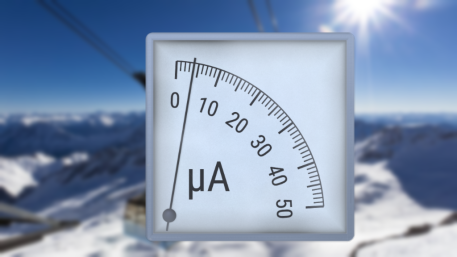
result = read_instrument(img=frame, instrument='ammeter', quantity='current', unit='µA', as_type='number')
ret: 4 µA
